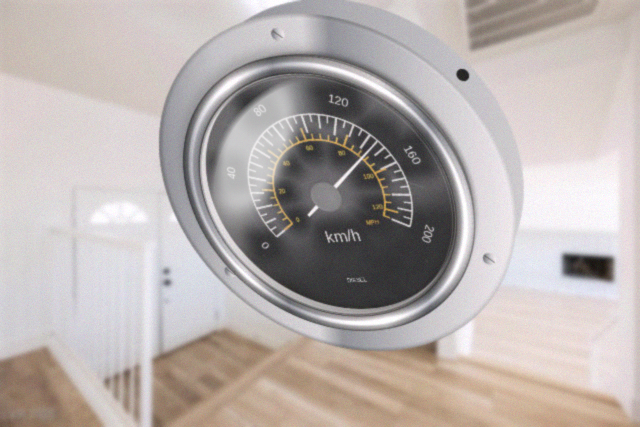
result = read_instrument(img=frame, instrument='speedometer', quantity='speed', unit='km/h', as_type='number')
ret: 145 km/h
